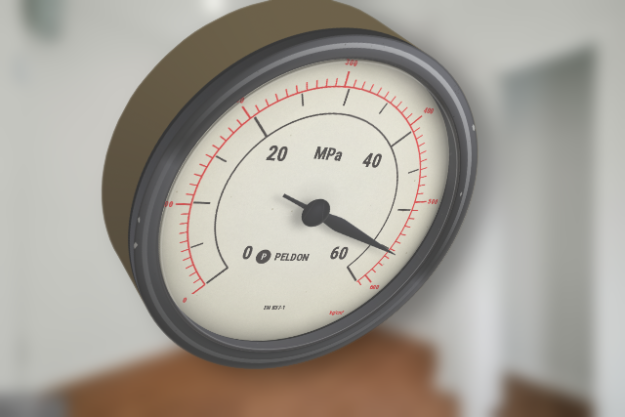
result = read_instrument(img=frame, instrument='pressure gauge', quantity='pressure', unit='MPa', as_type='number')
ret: 55 MPa
